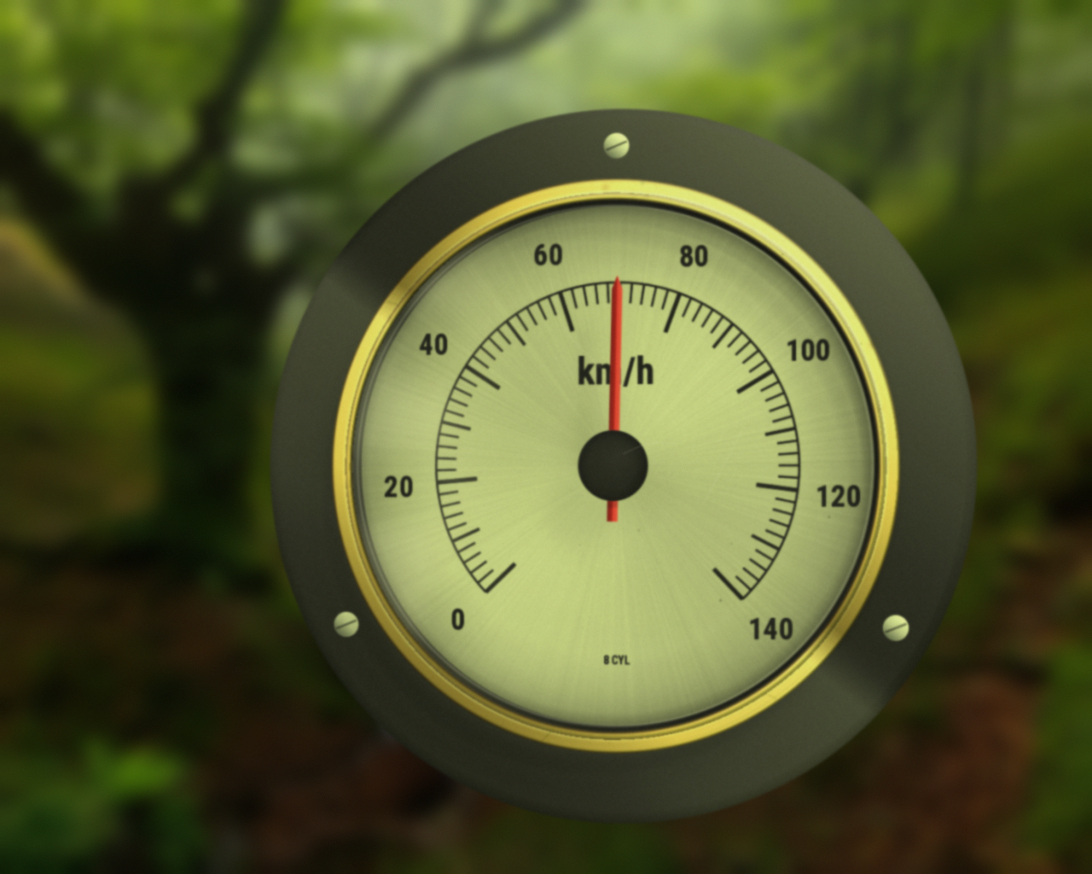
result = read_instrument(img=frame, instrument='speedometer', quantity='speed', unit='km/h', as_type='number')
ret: 70 km/h
